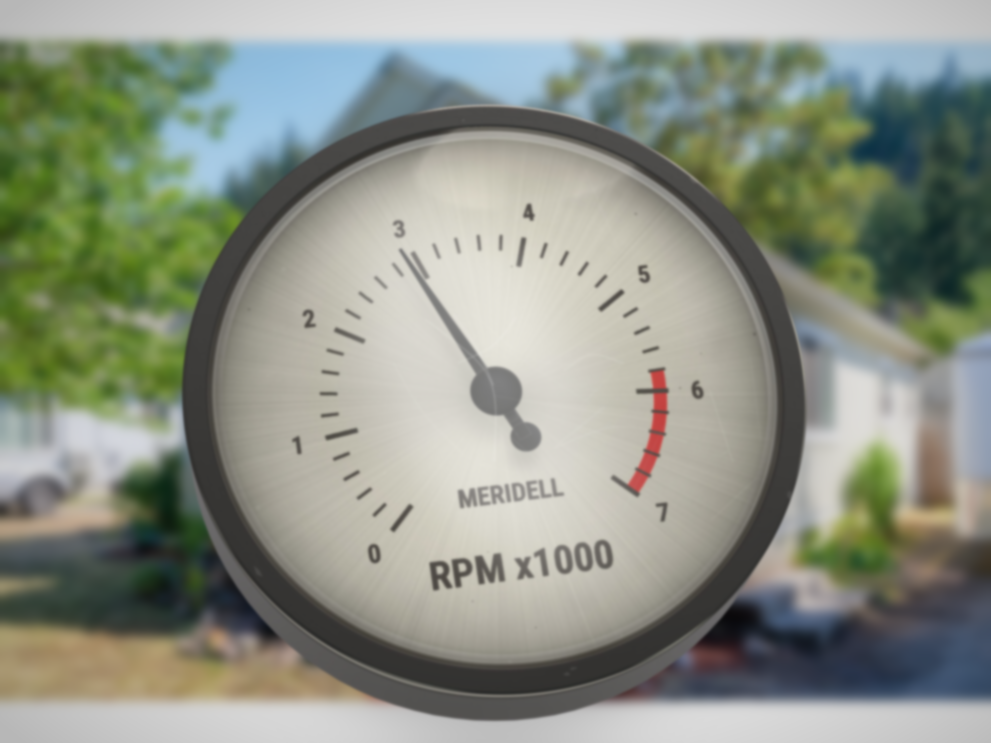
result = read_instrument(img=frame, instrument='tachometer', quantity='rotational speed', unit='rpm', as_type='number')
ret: 2900 rpm
